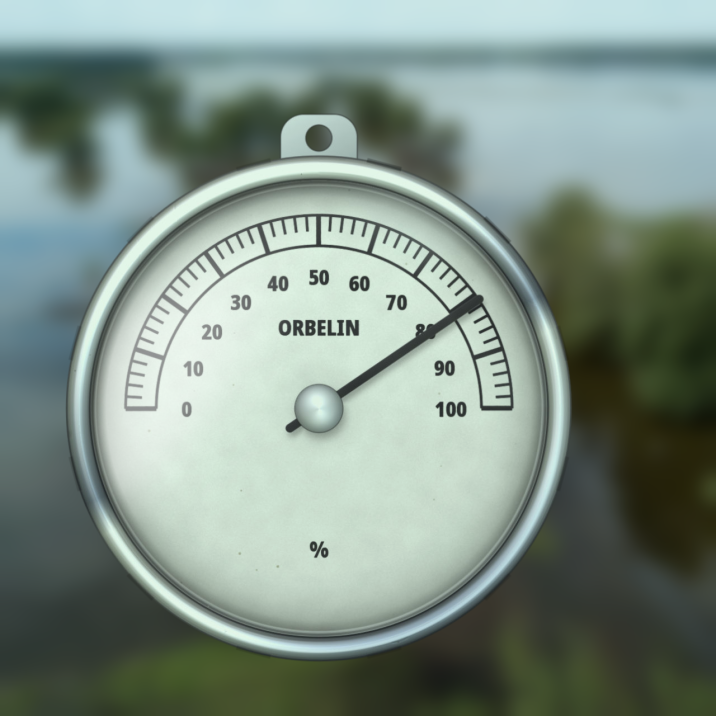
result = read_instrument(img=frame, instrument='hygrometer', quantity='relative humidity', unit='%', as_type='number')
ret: 81 %
